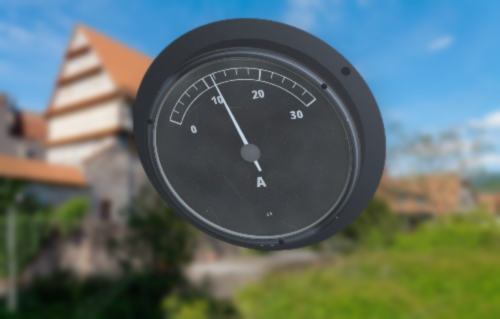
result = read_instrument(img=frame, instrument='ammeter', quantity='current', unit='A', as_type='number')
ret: 12 A
